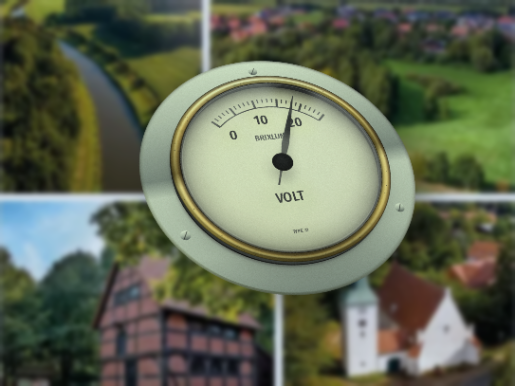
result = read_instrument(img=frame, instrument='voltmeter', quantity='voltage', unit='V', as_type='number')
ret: 18 V
